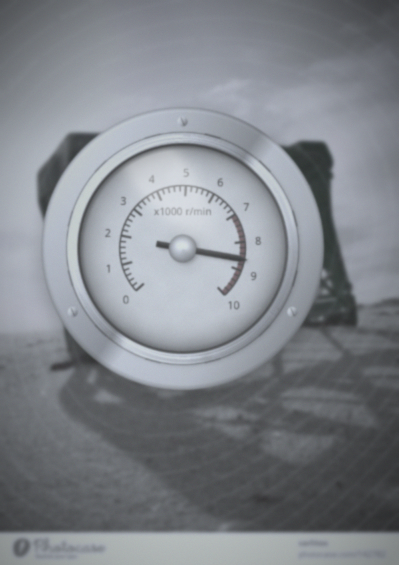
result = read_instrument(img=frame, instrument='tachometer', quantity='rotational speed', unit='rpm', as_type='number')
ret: 8600 rpm
